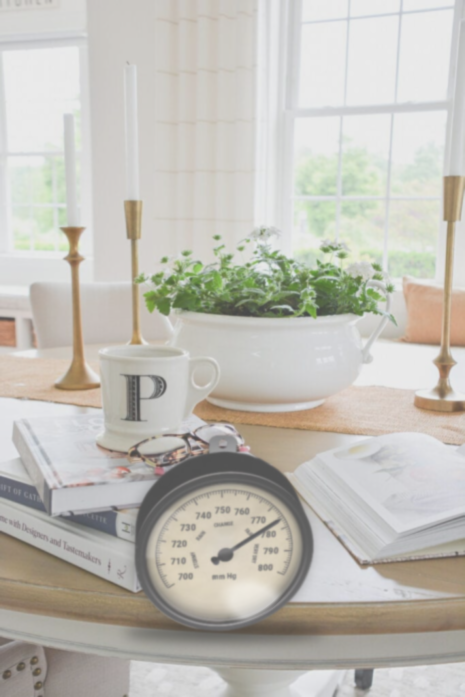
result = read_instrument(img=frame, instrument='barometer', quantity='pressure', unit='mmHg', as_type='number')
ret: 775 mmHg
